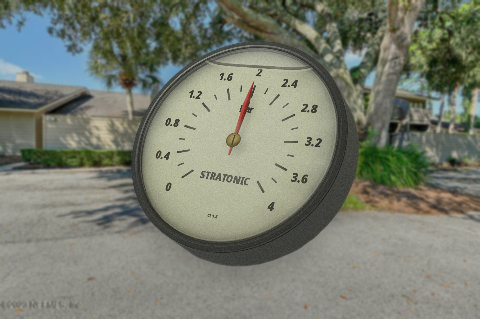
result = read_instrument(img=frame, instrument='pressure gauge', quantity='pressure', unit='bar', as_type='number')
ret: 2 bar
